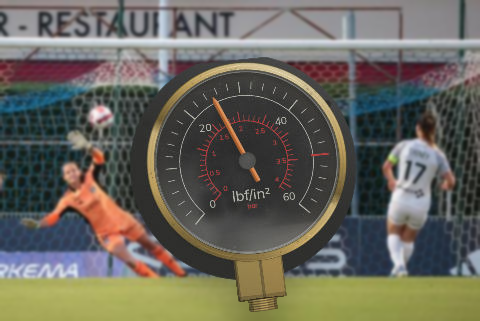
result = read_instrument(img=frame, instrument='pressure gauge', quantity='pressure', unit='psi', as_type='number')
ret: 25 psi
